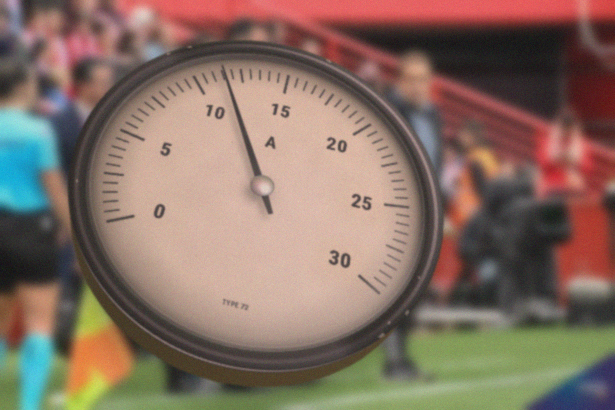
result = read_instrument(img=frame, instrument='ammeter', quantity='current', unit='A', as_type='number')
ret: 11.5 A
